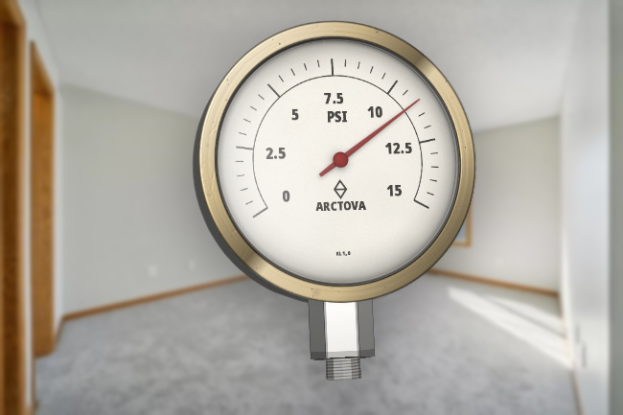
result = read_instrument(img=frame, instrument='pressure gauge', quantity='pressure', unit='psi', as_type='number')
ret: 11 psi
